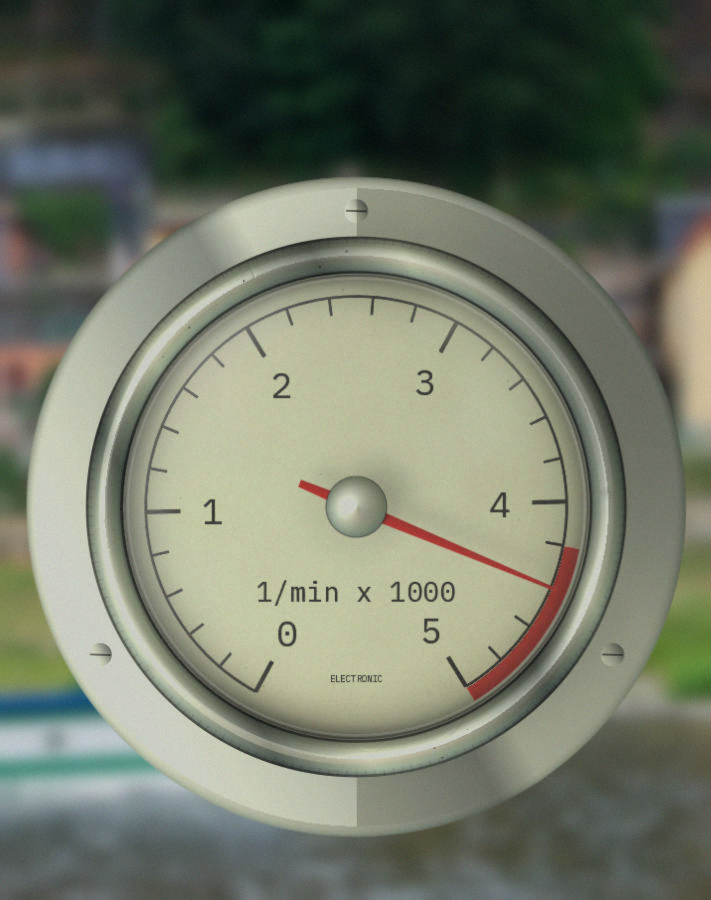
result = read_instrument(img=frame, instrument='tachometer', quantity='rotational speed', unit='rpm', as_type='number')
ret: 4400 rpm
